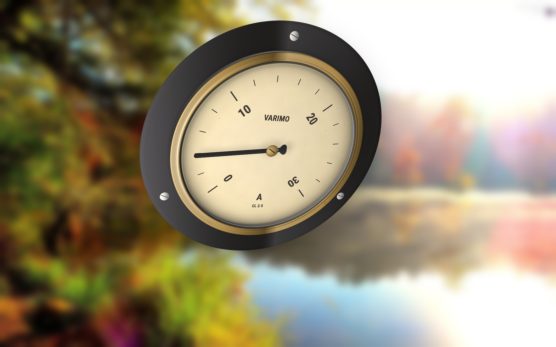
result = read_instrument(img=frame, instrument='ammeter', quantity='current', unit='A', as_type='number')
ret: 4 A
